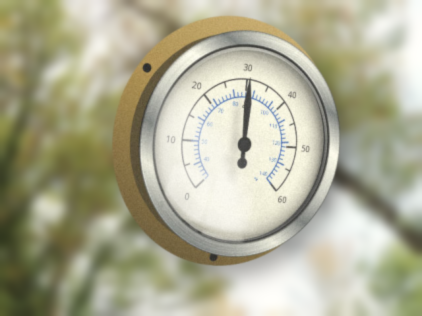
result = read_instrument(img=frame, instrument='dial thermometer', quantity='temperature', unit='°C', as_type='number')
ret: 30 °C
